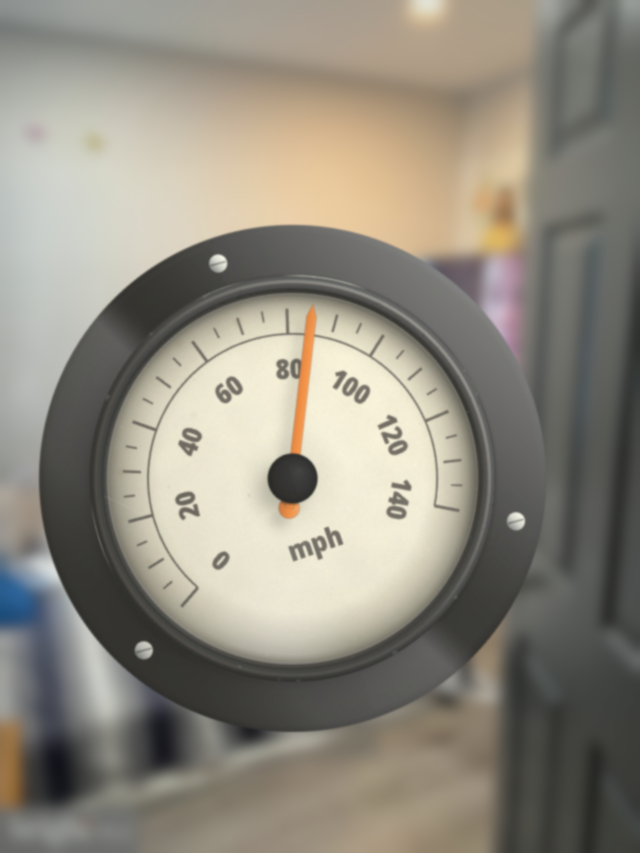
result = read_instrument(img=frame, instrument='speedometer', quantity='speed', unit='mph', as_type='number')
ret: 85 mph
